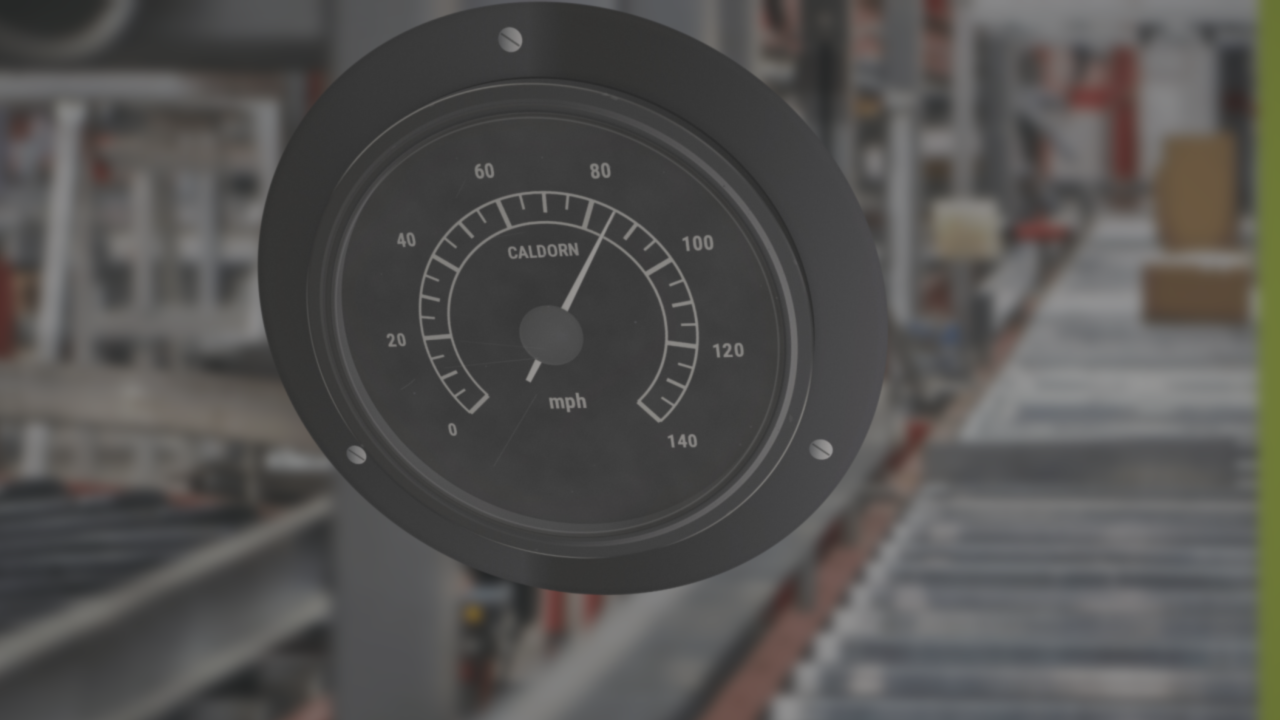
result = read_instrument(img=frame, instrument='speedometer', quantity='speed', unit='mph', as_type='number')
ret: 85 mph
